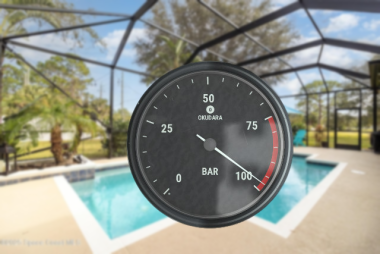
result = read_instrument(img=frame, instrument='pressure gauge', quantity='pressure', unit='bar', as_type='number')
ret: 97.5 bar
